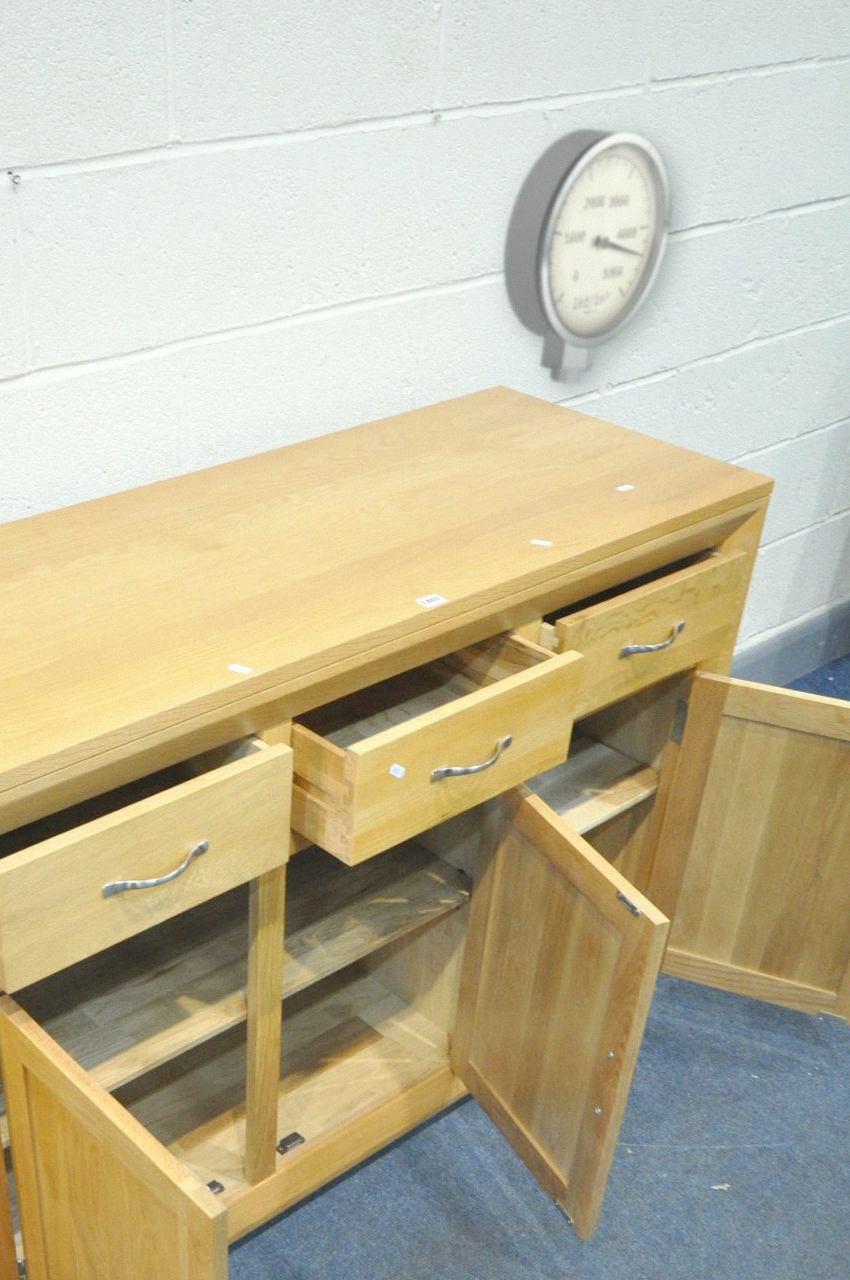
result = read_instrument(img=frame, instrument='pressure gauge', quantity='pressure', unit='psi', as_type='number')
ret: 4400 psi
